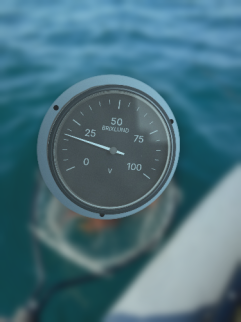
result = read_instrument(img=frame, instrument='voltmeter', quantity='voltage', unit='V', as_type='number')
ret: 17.5 V
